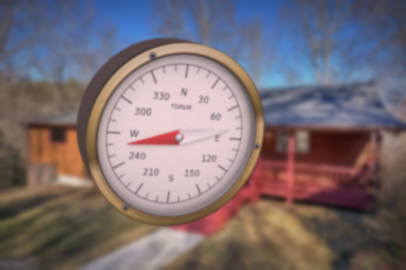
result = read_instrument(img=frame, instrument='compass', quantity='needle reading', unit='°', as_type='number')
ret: 260 °
